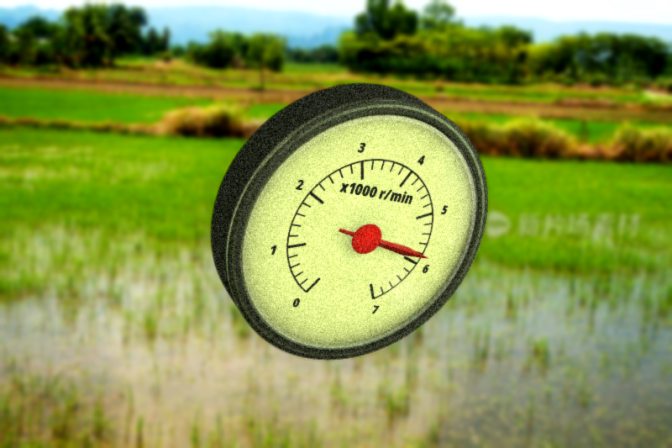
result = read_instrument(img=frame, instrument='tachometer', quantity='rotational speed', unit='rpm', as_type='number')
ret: 5800 rpm
